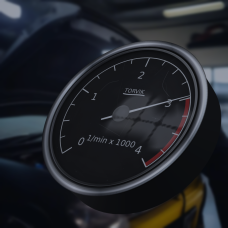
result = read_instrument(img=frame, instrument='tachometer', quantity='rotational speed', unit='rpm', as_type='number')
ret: 3000 rpm
